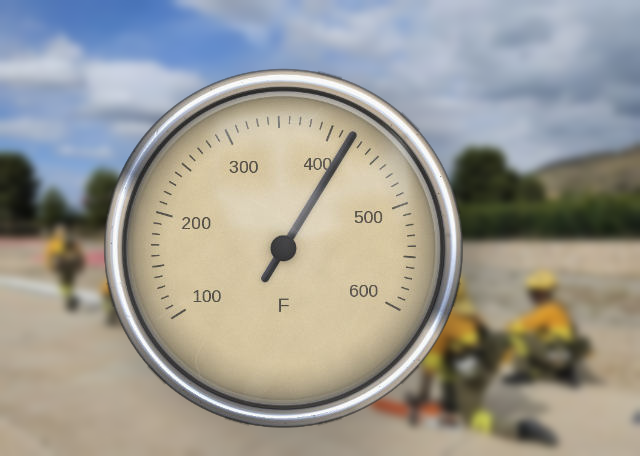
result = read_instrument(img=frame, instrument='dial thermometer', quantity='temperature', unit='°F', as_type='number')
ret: 420 °F
